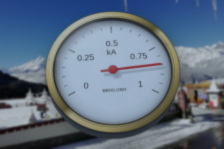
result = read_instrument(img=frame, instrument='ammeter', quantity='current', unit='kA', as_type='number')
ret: 0.85 kA
